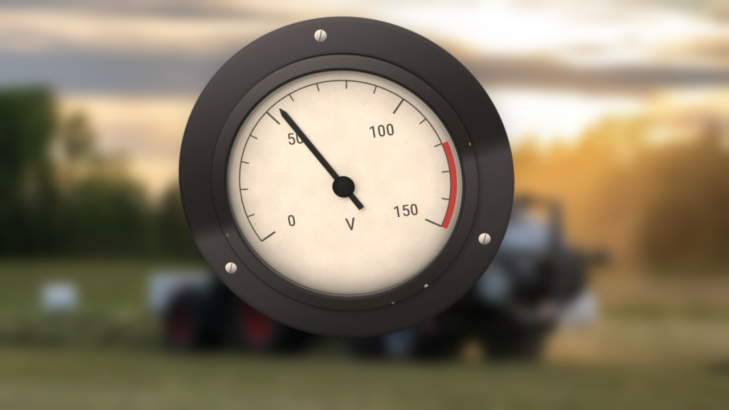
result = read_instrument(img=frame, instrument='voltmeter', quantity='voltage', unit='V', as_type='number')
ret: 55 V
